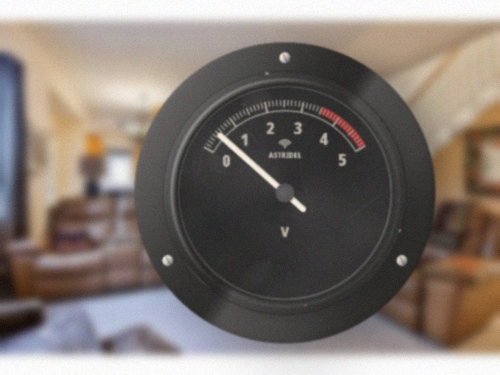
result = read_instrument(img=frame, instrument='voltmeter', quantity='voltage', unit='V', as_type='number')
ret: 0.5 V
